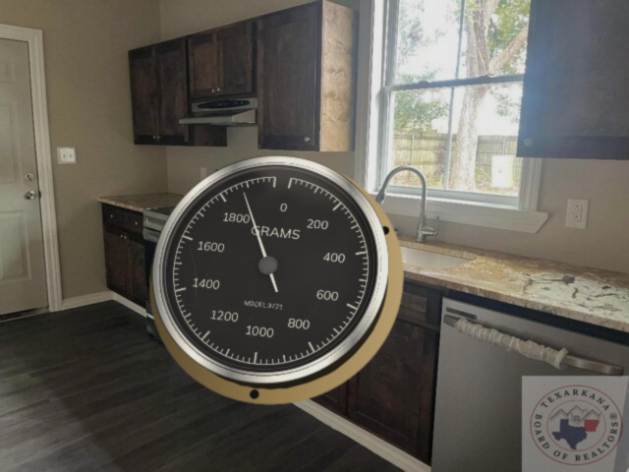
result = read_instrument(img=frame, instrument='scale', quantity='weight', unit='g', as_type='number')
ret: 1880 g
